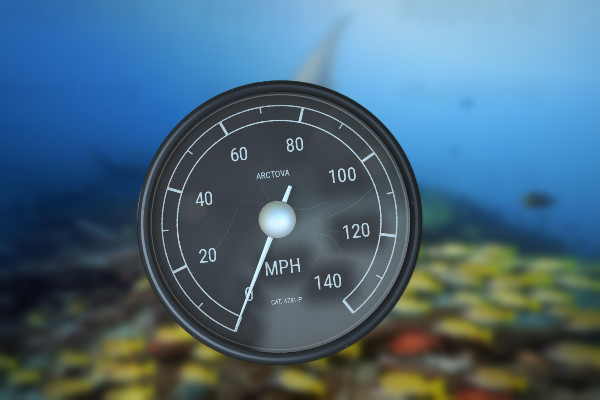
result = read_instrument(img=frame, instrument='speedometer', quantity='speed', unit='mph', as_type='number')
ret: 0 mph
